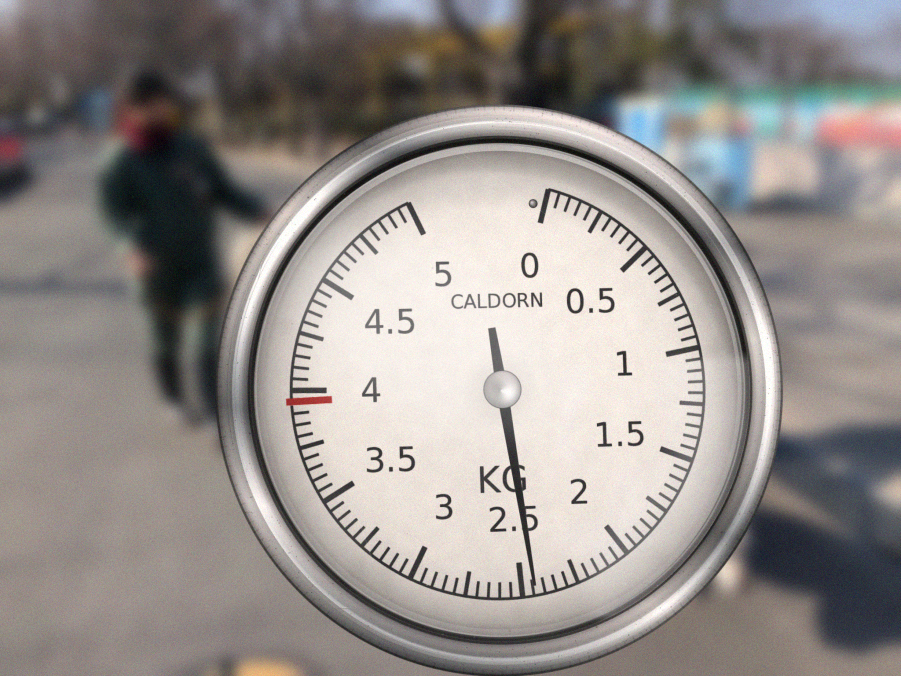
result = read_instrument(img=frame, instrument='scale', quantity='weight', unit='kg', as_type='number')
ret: 2.45 kg
